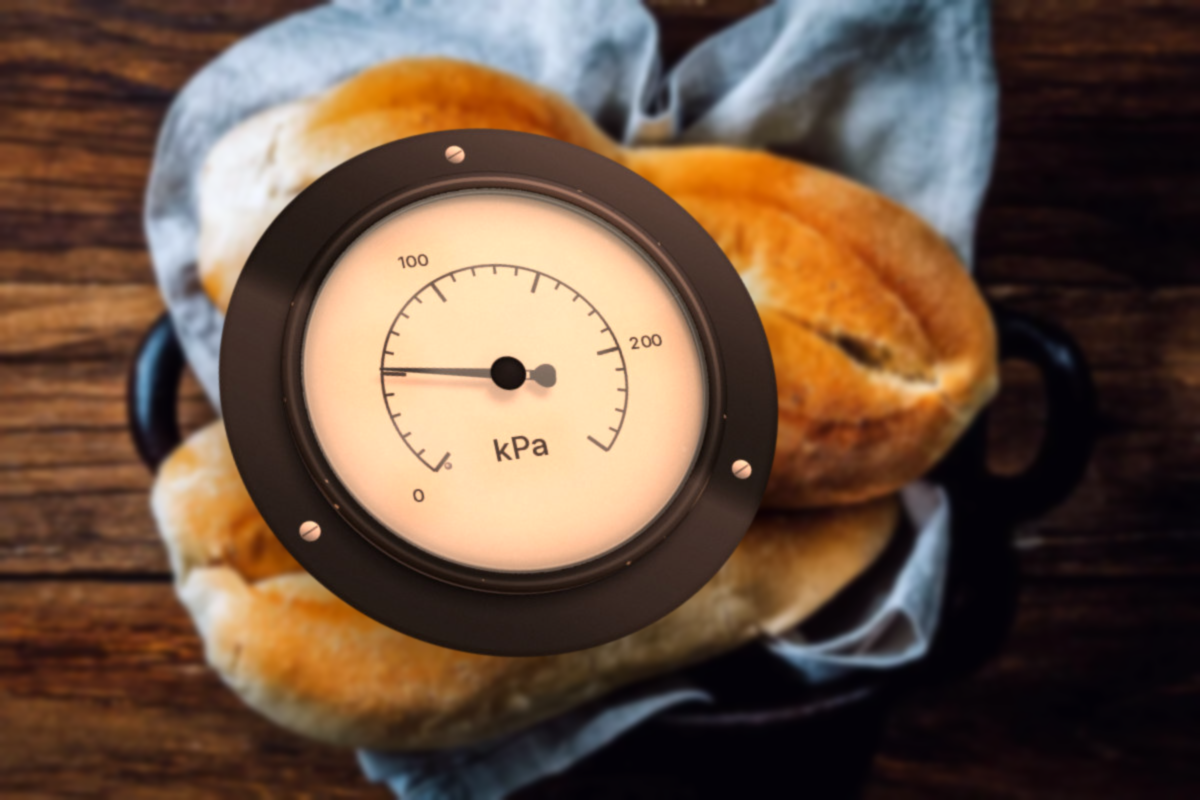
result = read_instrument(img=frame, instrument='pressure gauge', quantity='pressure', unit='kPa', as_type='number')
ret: 50 kPa
